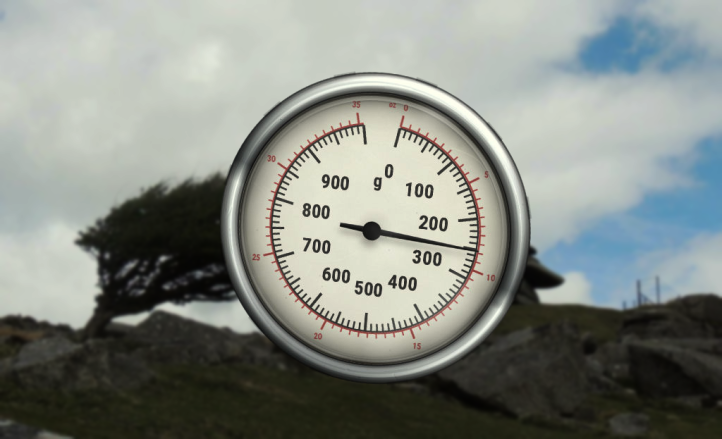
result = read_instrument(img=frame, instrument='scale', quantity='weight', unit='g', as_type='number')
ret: 250 g
